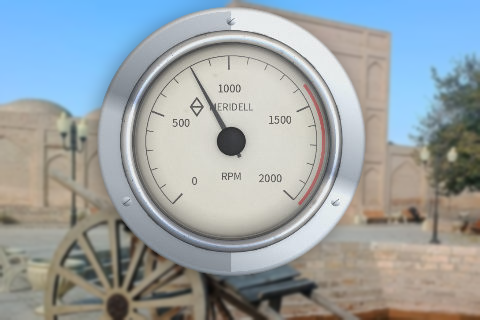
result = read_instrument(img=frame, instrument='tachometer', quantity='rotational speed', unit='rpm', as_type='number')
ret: 800 rpm
